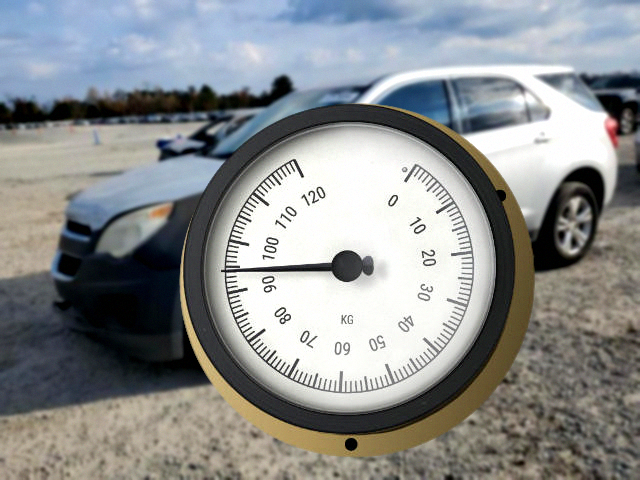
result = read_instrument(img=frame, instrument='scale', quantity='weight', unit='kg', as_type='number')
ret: 94 kg
